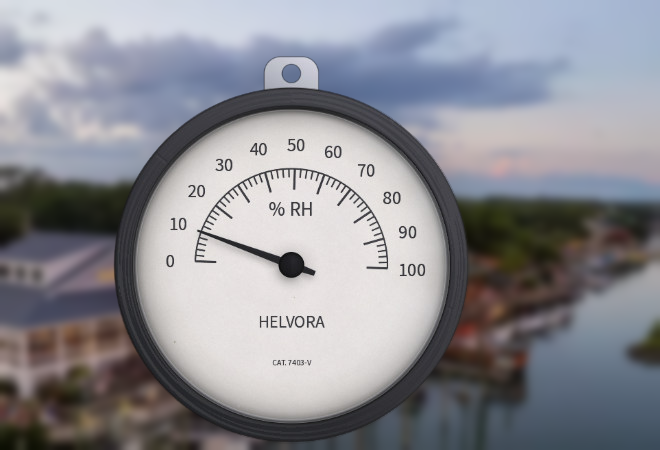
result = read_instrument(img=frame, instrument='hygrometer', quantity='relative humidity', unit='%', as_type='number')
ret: 10 %
